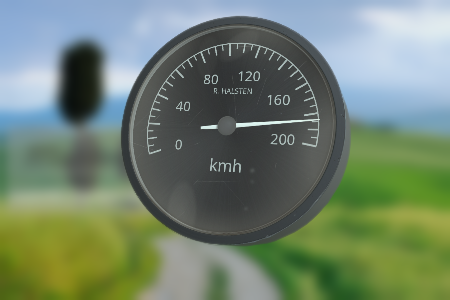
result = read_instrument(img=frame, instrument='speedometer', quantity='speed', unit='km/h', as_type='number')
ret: 185 km/h
